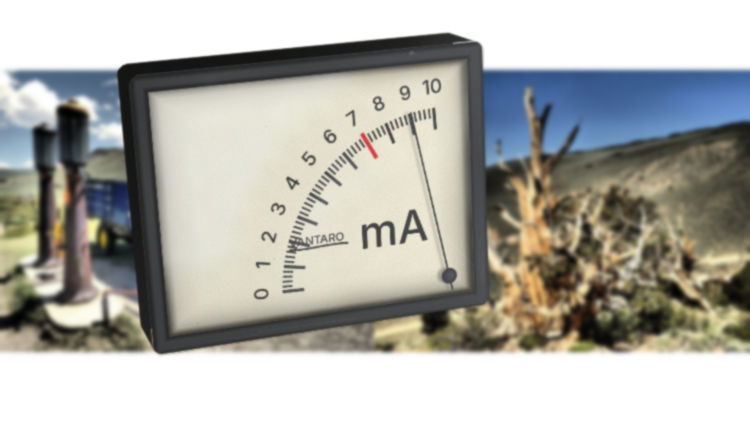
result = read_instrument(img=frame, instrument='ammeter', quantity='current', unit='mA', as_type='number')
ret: 9 mA
